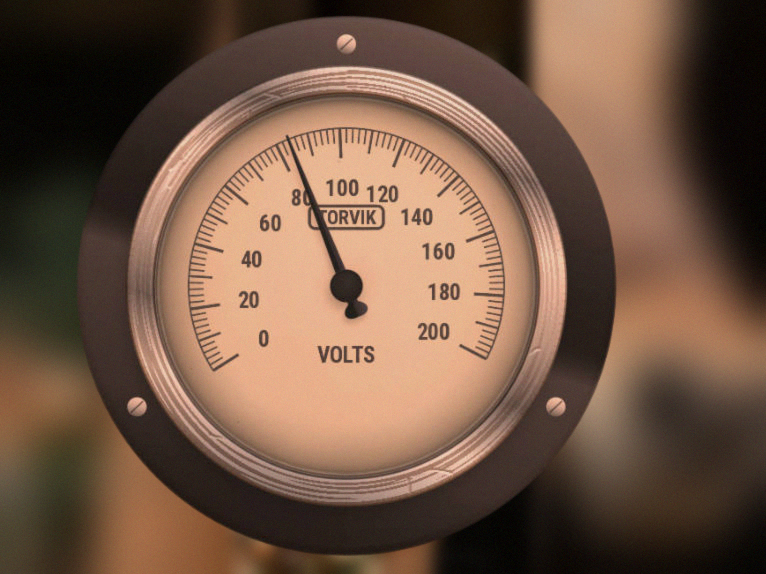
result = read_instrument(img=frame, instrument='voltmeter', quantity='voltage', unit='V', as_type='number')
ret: 84 V
